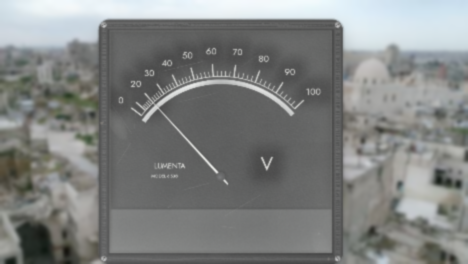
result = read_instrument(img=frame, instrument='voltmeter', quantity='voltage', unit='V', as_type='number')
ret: 20 V
